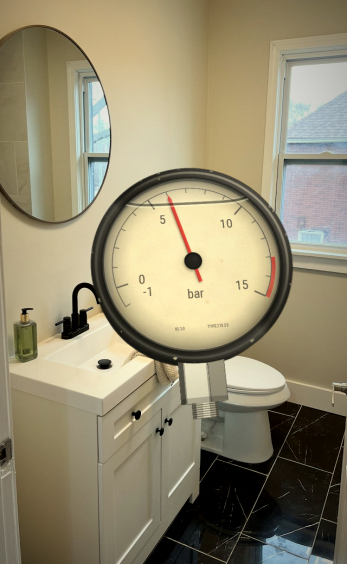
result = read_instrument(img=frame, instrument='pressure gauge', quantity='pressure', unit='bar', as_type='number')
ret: 6 bar
